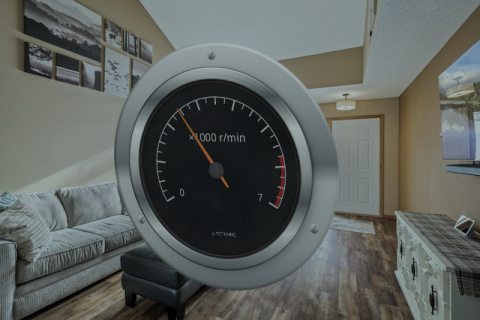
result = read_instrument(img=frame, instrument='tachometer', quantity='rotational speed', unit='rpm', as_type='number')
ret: 2500 rpm
